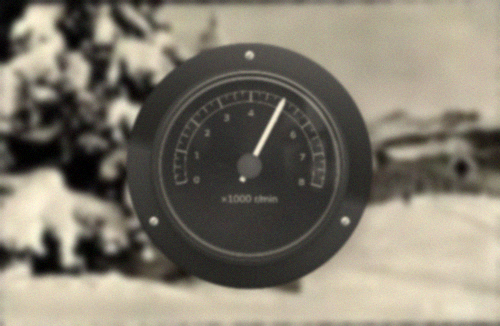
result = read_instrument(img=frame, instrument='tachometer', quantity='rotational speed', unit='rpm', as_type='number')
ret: 5000 rpm
